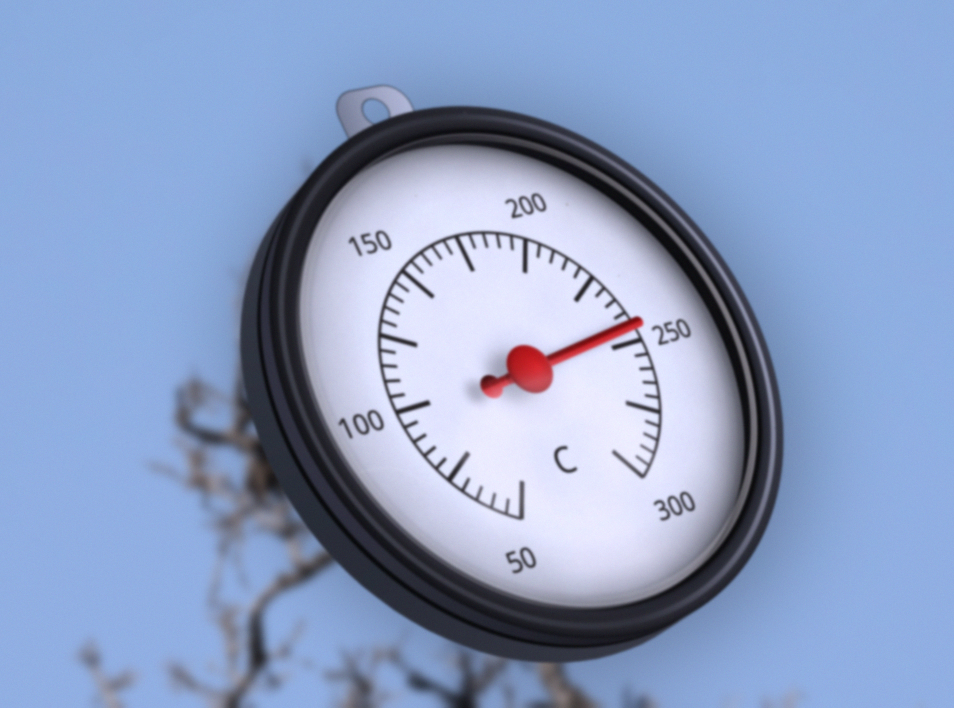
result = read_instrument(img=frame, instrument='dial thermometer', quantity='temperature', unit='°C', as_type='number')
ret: 245 °C
